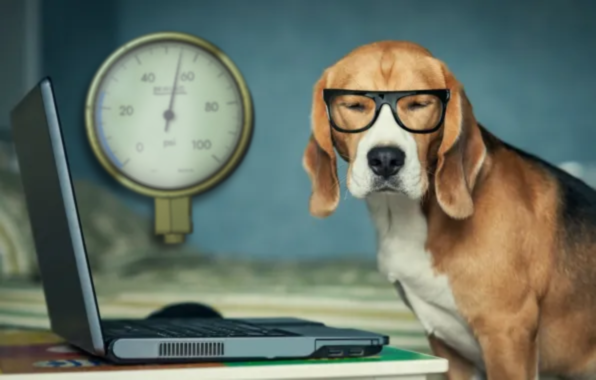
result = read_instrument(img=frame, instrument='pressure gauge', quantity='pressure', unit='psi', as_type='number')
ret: 55 psi
